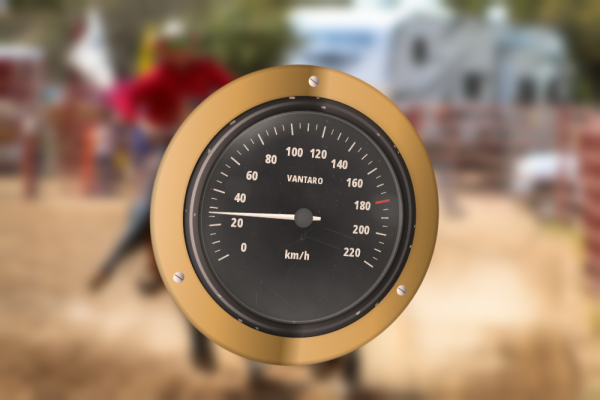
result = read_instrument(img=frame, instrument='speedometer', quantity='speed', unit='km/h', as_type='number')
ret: 27.5 km/h
